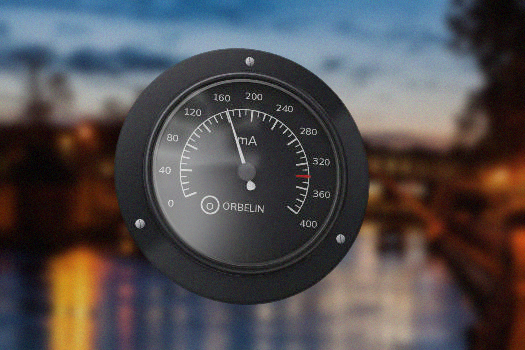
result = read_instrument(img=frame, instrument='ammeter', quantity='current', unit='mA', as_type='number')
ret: 160 mA
